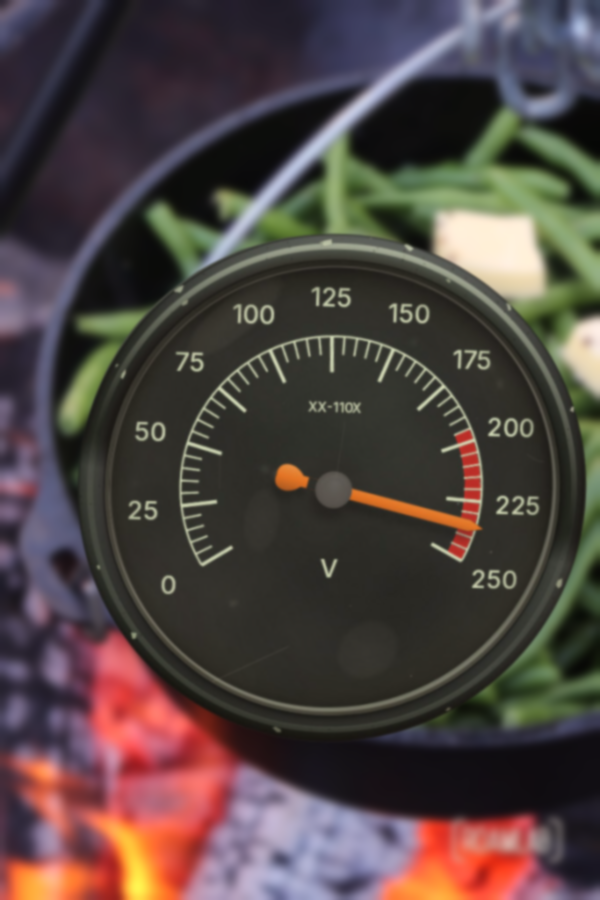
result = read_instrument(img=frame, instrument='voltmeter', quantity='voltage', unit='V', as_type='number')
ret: 235 V
